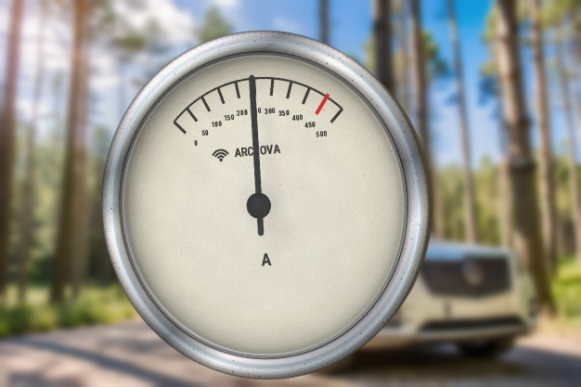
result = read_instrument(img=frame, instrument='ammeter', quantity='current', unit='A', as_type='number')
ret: 250 A
